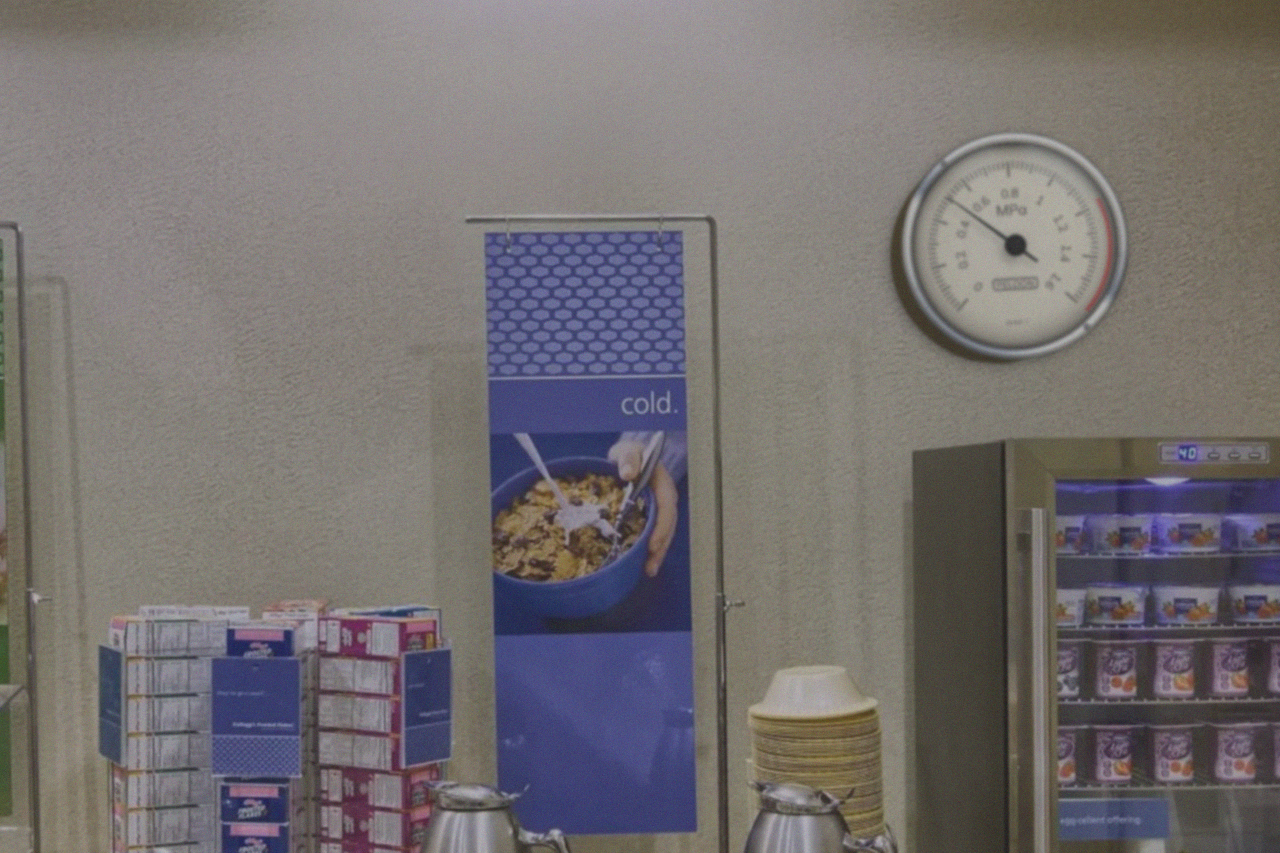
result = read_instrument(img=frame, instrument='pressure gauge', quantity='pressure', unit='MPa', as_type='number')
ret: 0.5 MPa
